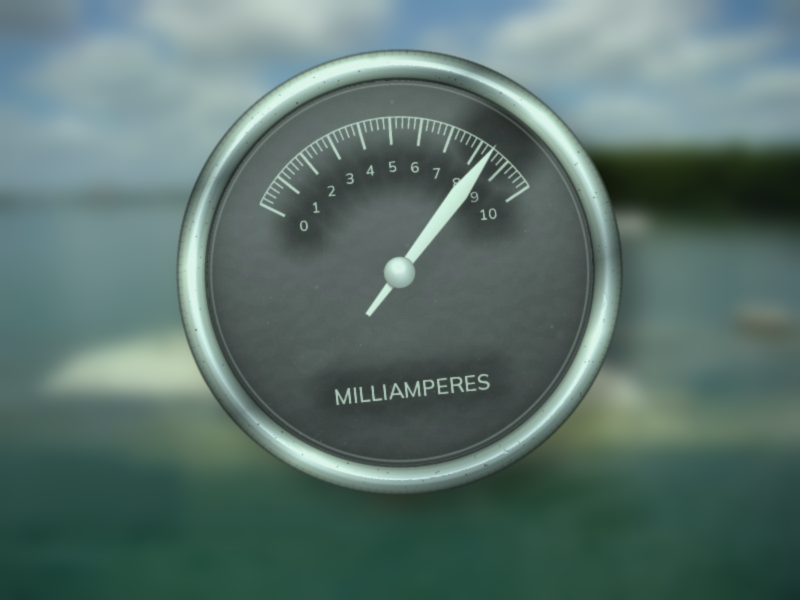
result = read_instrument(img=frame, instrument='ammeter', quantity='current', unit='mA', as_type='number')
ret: 8.4 mA
